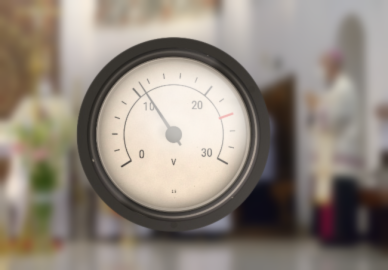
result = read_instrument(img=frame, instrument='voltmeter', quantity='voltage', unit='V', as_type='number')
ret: 11 V
